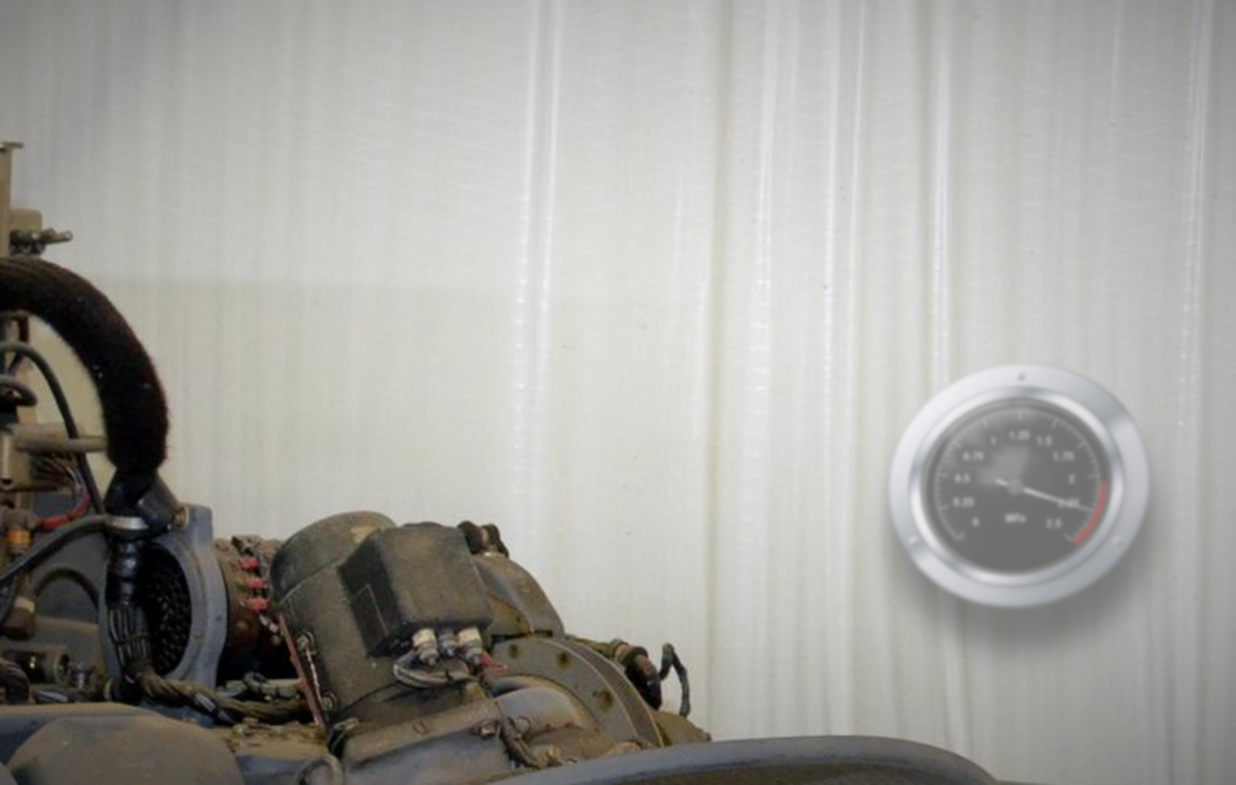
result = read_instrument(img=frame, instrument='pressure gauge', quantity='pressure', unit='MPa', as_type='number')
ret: 2.25 MPa
